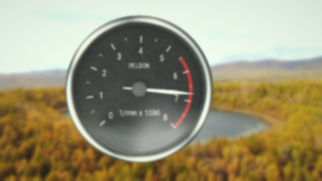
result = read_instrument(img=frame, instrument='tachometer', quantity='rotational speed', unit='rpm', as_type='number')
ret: 6750 rpm
